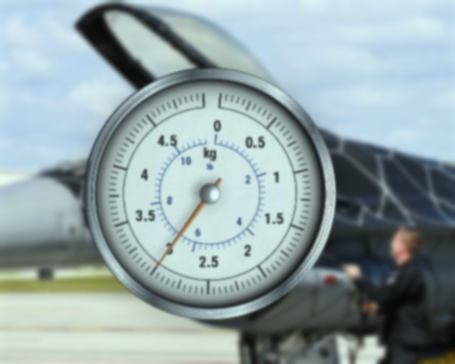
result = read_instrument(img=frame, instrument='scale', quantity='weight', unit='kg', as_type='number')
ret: 3 kg
